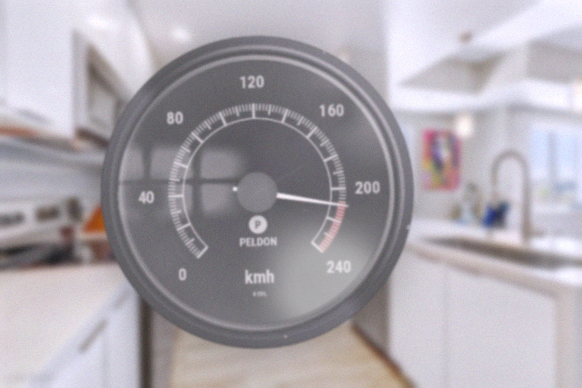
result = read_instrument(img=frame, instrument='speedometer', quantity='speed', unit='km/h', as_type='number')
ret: 210 km/h
